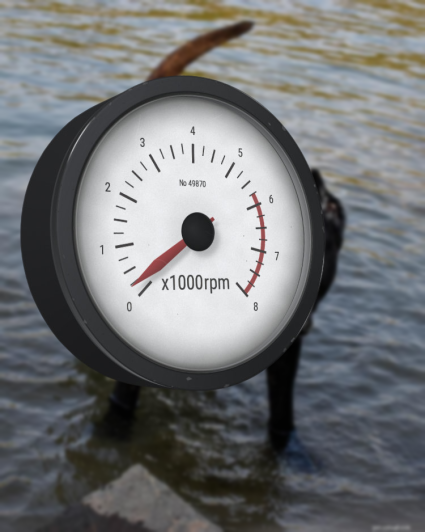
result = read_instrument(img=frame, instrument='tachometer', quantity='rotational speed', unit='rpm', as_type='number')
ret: 250 rpm
